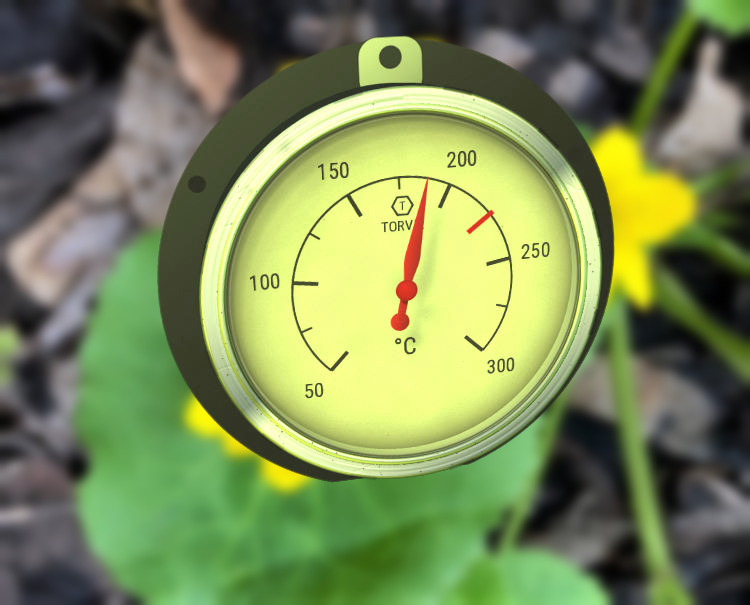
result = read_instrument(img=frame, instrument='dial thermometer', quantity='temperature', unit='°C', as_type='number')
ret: 187.5 °C
